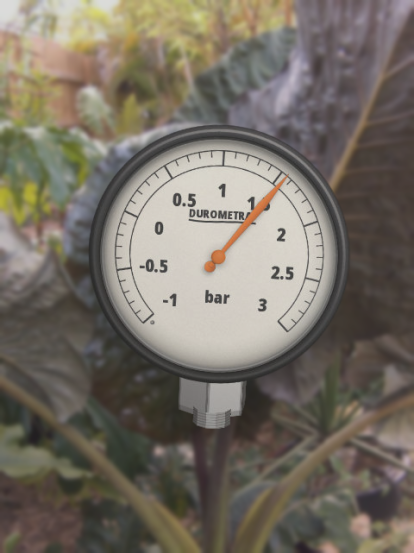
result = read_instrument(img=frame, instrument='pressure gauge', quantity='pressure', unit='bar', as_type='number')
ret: 1.55 bar
